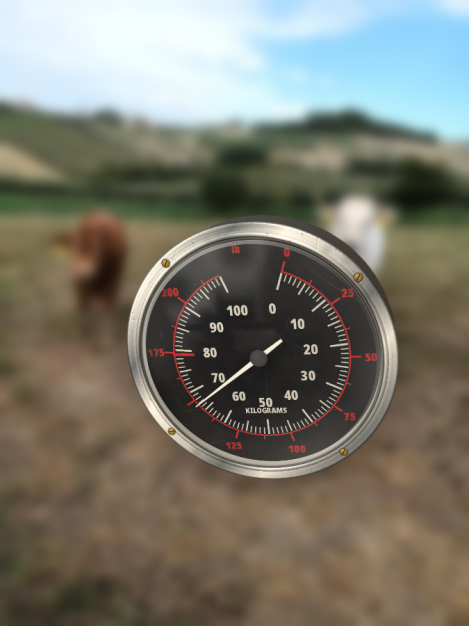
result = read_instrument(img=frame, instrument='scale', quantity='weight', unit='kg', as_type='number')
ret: 67 kg
